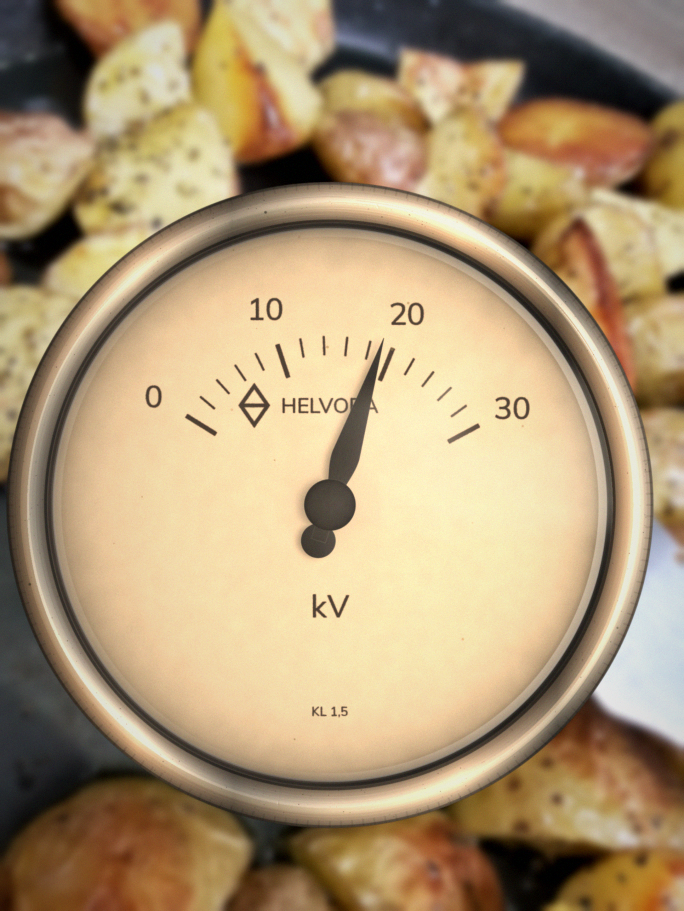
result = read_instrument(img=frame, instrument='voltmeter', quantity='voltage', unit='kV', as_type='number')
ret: 19 kV
